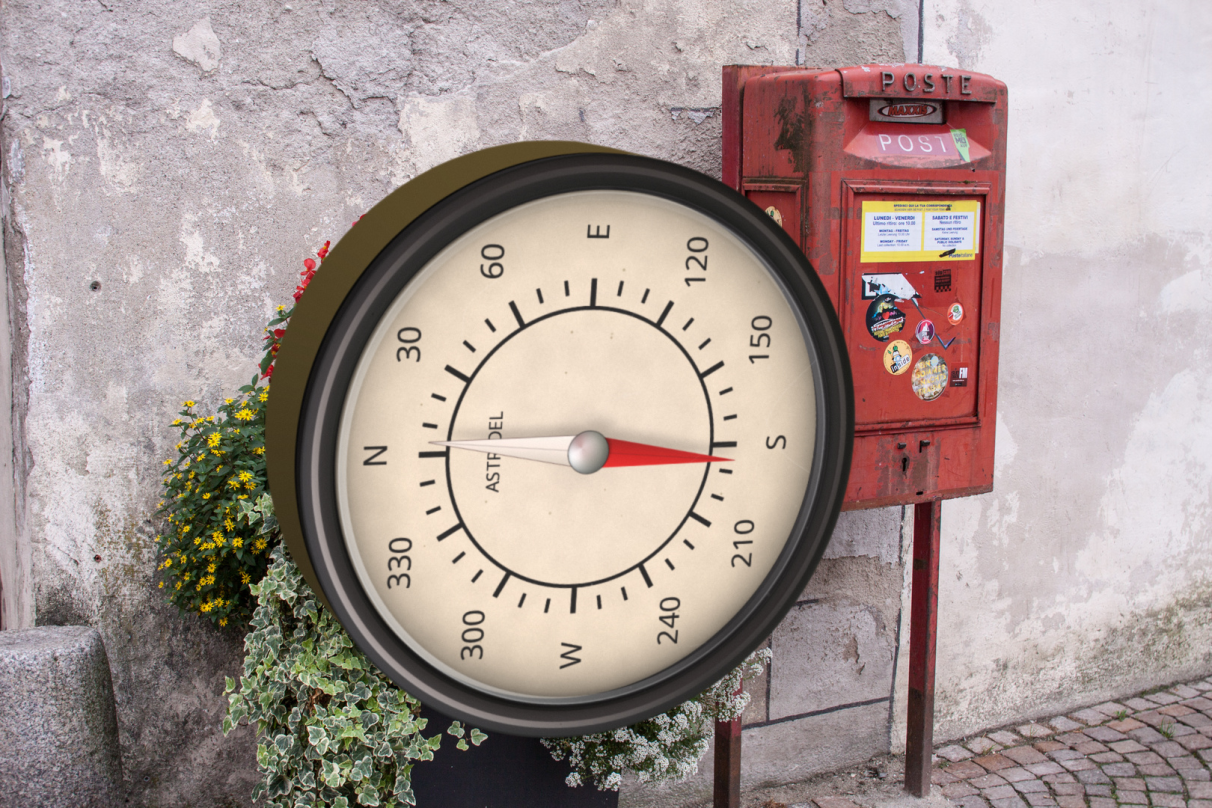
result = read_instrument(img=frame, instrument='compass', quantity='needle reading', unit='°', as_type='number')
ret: 185 °
